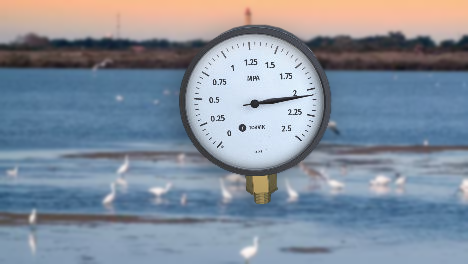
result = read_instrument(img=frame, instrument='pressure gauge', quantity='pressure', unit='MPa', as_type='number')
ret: 2.05 MPa
